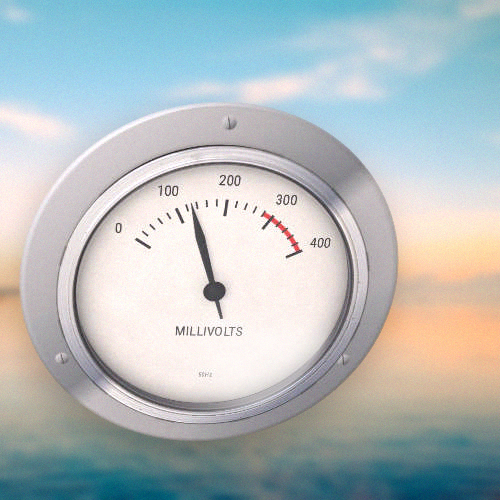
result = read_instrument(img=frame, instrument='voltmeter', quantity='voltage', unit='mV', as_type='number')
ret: 130 mV
